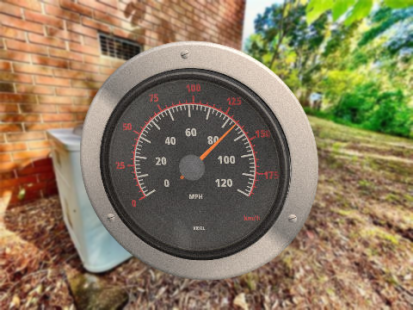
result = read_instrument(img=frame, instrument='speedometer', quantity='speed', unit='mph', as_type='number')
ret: 84 mph
